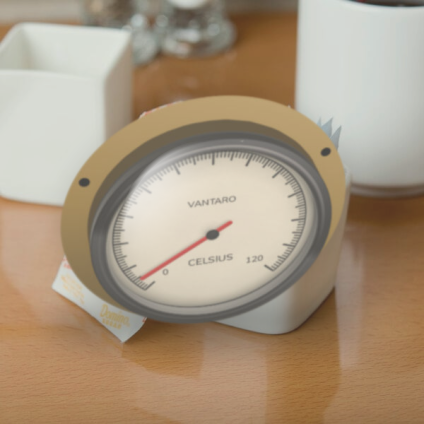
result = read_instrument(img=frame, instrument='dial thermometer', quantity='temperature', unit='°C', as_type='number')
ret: 5 °C
